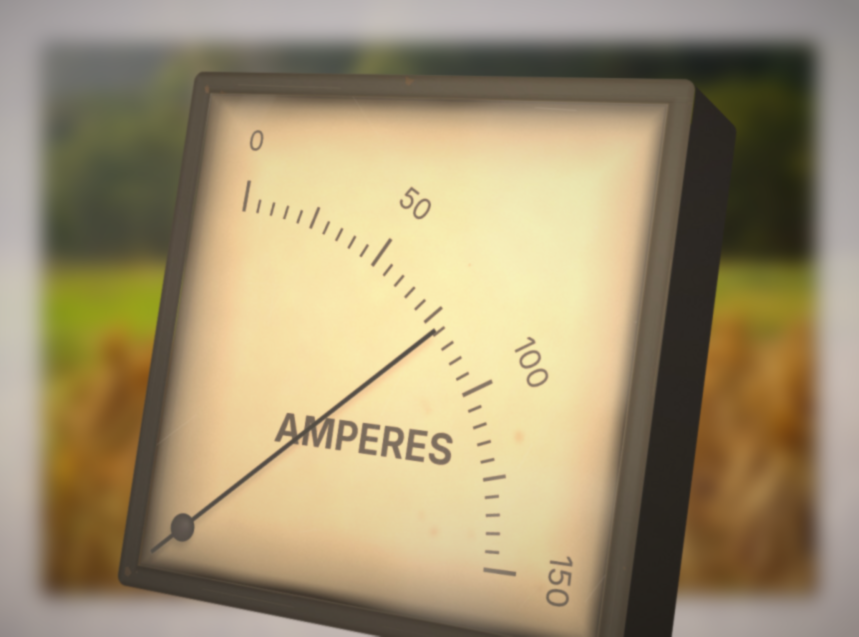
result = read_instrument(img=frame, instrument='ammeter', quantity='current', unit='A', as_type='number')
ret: 80 A
